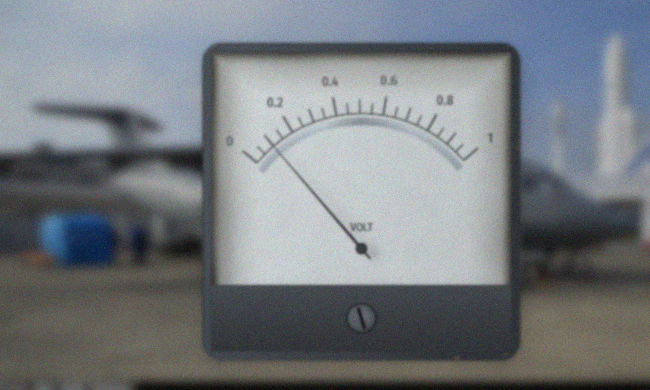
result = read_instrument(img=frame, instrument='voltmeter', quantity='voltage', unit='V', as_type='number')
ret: 0.1 V
